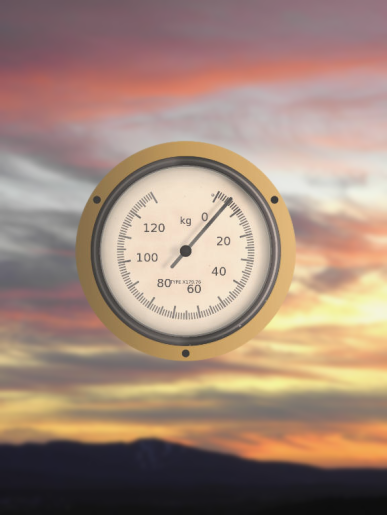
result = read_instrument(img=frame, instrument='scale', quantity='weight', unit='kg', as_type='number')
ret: 5 kg
